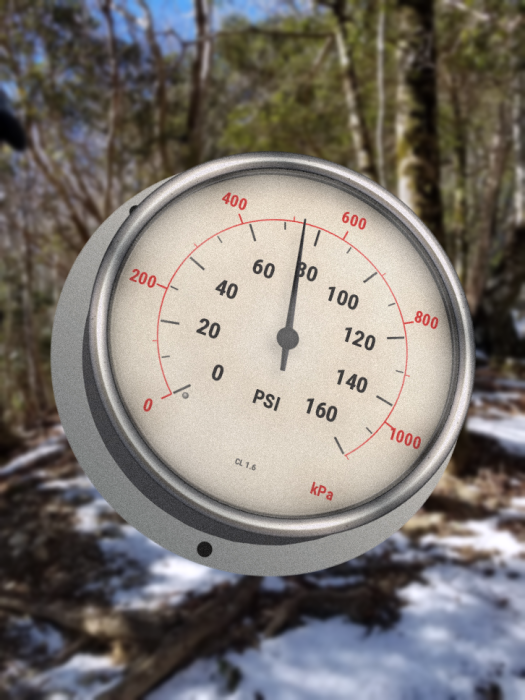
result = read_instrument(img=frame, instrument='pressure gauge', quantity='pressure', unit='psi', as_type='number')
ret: 75 psi
